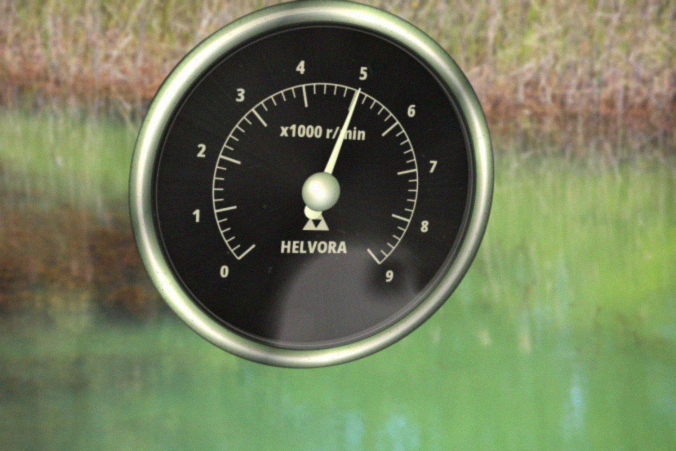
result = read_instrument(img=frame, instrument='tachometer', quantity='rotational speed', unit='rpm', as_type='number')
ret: 5000 rpm
